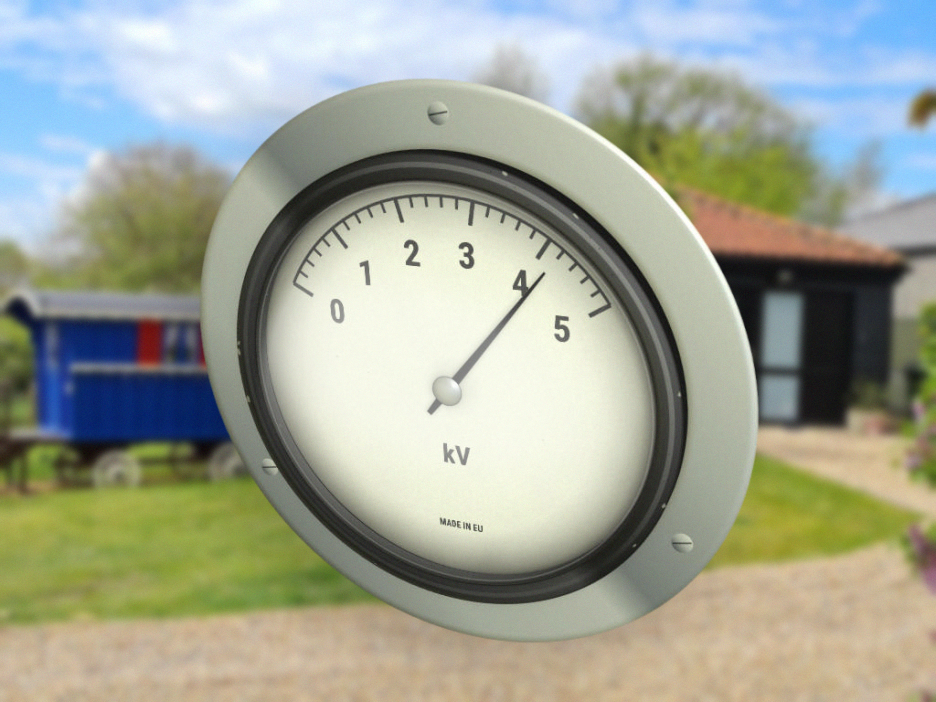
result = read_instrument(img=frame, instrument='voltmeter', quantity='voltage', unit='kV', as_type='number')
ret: 4.2 kV
